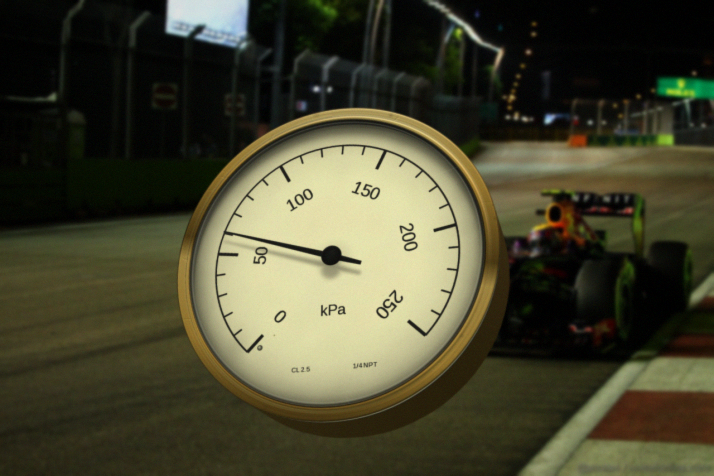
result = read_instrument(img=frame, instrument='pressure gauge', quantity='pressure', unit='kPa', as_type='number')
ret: 60 kPa
